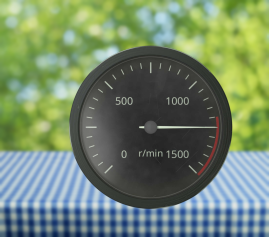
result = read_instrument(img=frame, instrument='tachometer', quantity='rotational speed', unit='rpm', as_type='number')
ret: 1250 rpm
